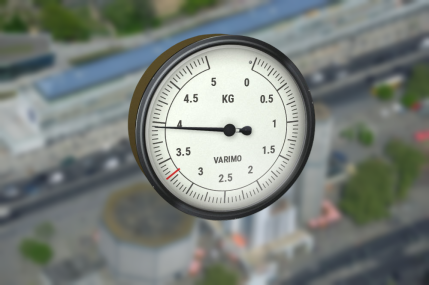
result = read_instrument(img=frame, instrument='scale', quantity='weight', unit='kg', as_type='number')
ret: 3.95 kg
